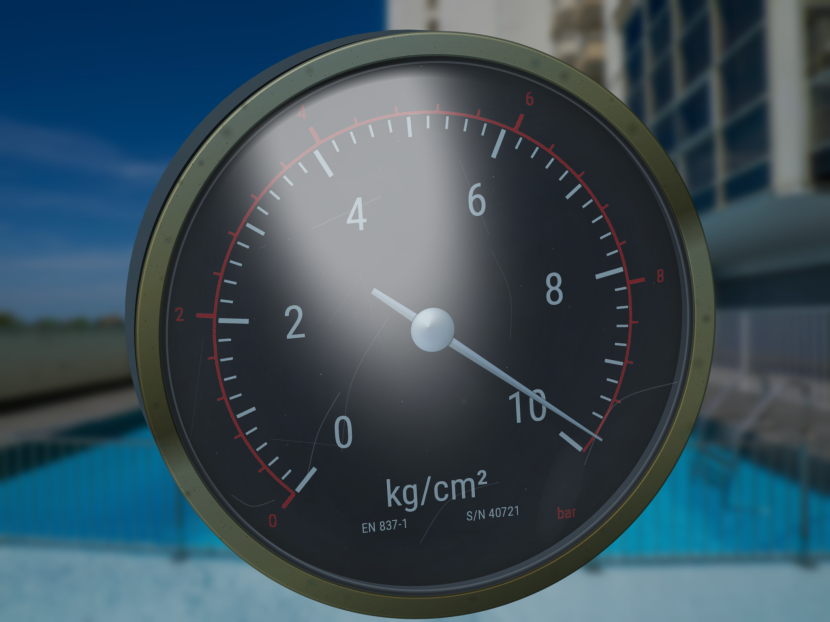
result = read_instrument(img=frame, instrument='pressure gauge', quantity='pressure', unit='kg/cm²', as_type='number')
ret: 9.8 kg/cm²
